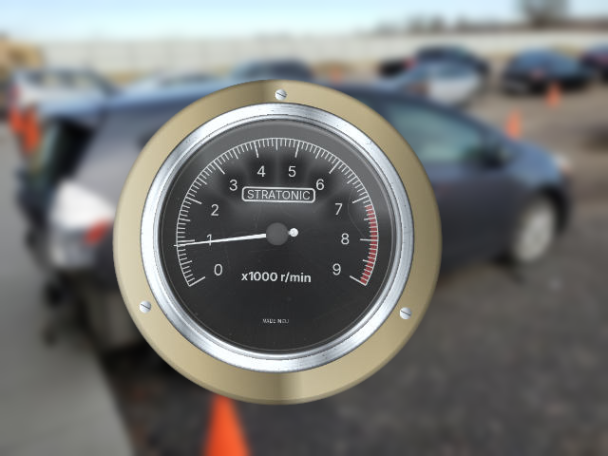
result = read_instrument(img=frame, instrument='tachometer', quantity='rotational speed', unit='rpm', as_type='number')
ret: 900 rpm
